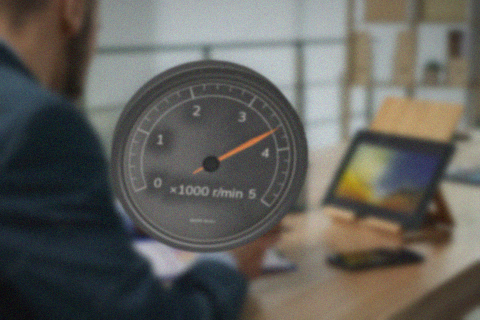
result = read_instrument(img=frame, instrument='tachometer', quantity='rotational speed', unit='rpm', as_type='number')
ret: 3600 rpm
